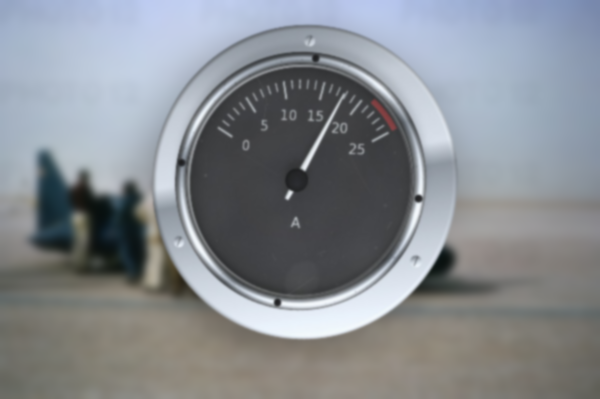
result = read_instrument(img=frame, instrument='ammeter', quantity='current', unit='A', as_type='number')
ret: 18 A
